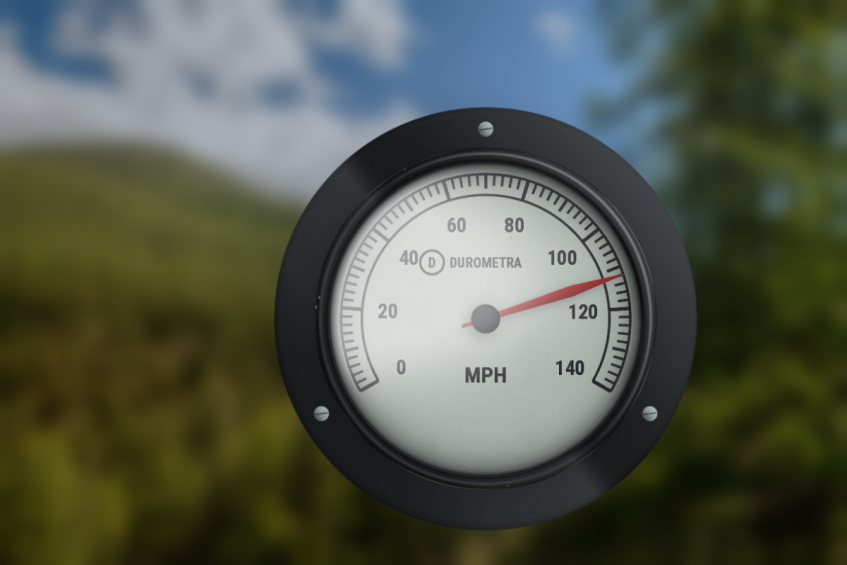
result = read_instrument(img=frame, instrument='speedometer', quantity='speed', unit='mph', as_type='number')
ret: 112 mph
